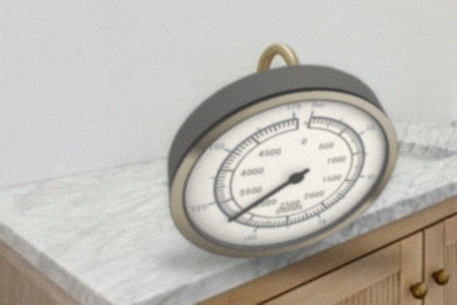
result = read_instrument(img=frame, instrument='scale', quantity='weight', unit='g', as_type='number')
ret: 3250 g
